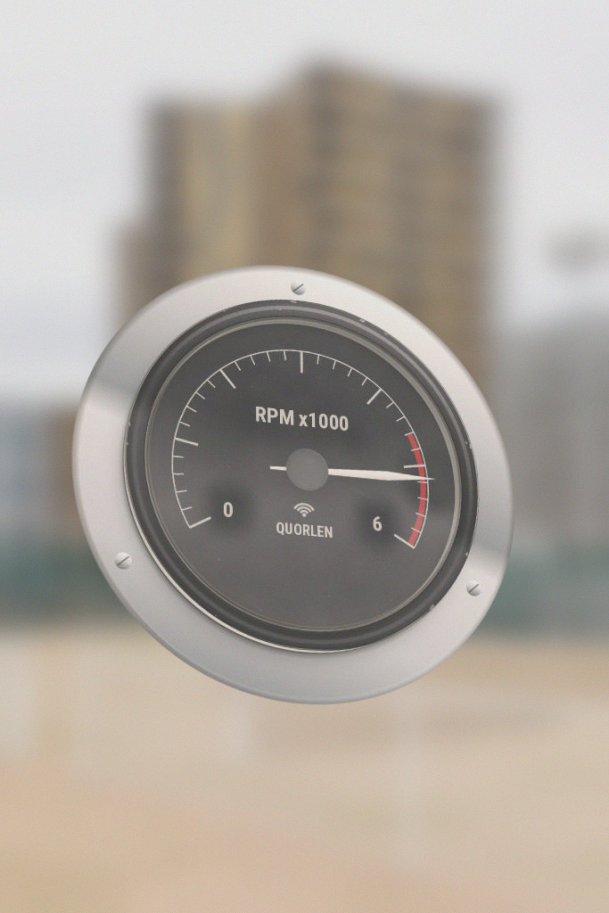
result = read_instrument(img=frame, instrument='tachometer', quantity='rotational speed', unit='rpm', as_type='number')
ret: 5200 rpm
